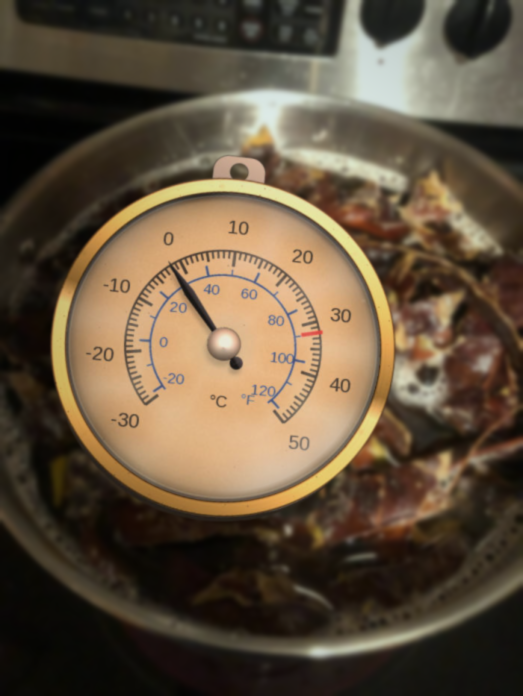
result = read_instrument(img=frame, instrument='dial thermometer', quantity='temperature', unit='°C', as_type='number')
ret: -2 °C
